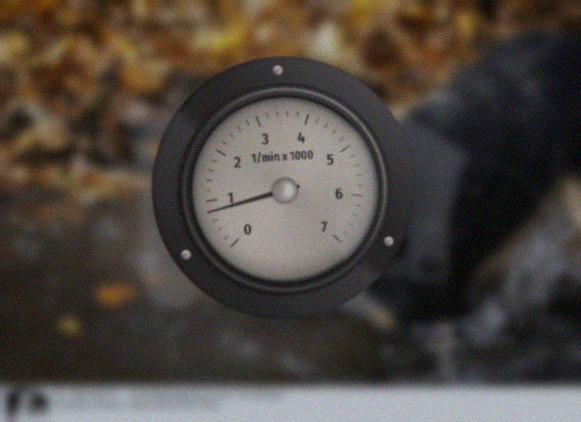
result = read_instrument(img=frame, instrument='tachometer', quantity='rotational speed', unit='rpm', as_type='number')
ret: 800 rpm
